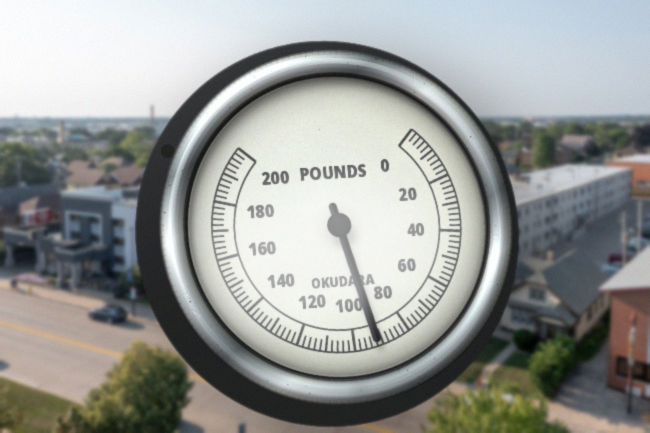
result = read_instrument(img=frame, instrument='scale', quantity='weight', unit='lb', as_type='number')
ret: 92 lb
